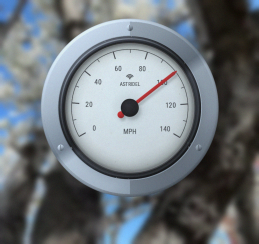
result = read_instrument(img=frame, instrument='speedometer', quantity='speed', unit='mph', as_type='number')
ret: 100 mph
